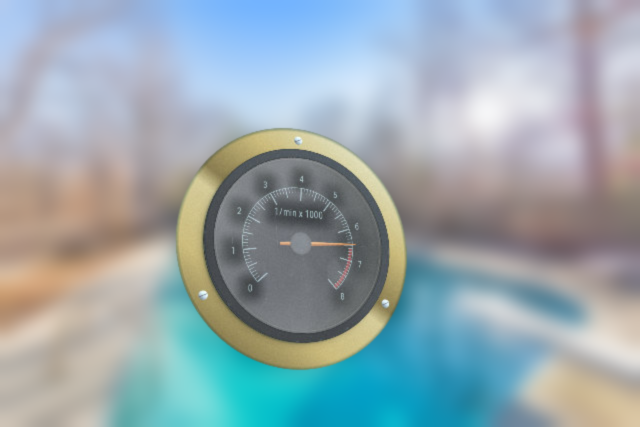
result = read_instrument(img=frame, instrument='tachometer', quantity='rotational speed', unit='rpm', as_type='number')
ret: 6500 rpm
